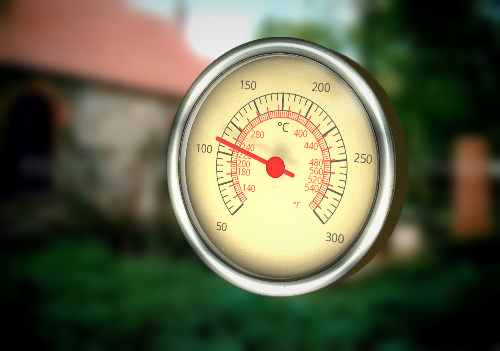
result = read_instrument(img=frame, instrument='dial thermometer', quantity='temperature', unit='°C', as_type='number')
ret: 110 °C
